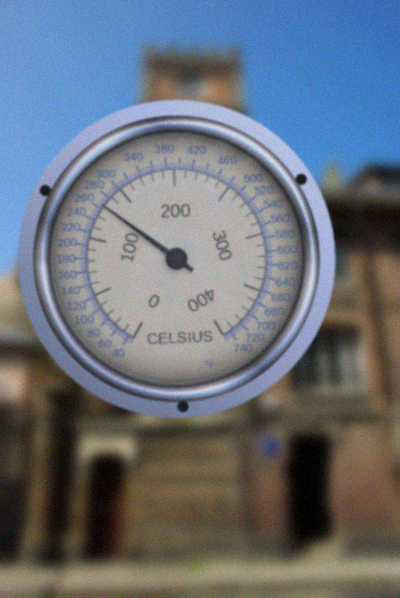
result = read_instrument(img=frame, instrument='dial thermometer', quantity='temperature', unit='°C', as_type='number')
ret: 130 °C
